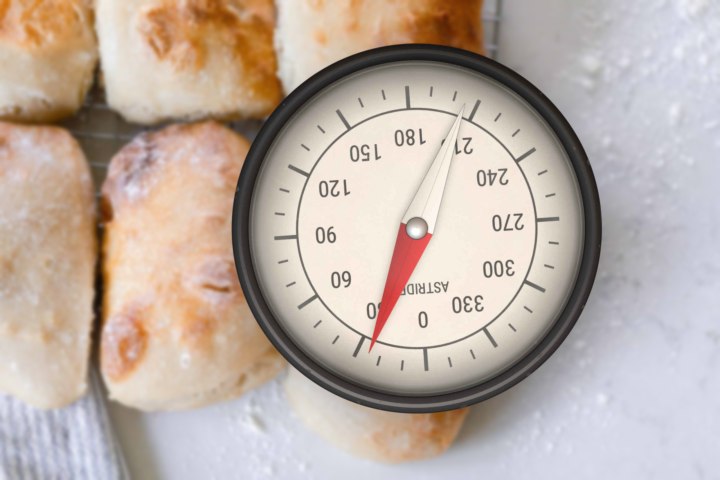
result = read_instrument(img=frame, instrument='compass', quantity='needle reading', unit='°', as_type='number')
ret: 25 °
